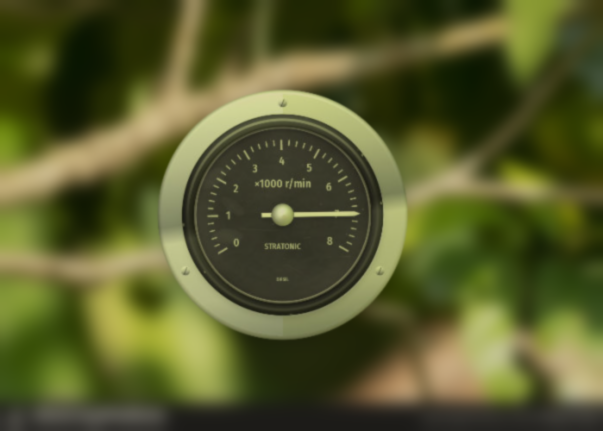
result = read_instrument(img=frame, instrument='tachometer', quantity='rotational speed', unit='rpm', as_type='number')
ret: 7000 rpm
